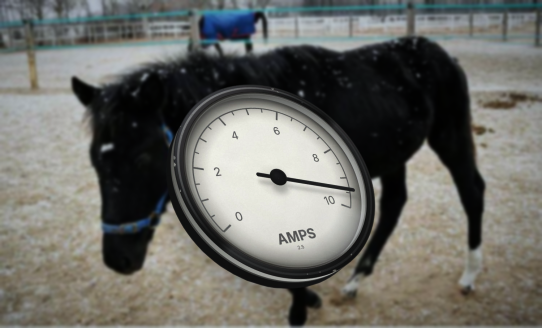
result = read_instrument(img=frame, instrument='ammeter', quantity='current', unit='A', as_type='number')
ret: 9.5 A
